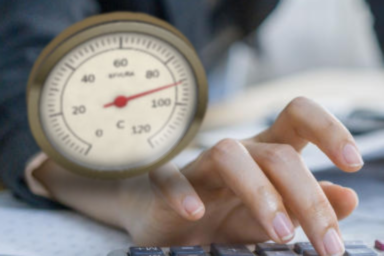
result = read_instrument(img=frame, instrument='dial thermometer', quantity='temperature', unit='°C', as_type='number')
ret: 90 °C
